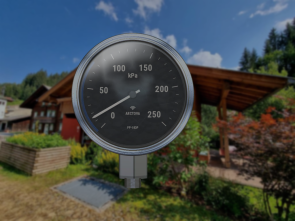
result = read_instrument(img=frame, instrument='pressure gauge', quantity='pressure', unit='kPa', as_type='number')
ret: 15 kPa
